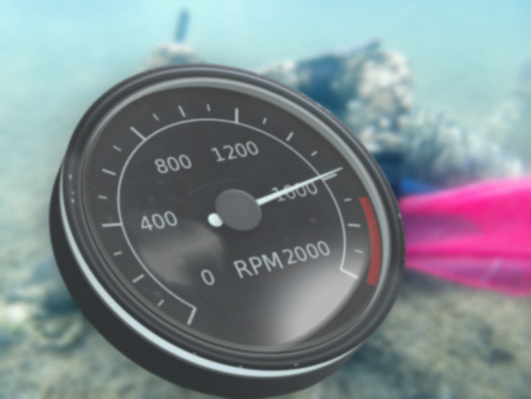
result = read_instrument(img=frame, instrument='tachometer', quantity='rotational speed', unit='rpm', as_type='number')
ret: 1600 rpm
